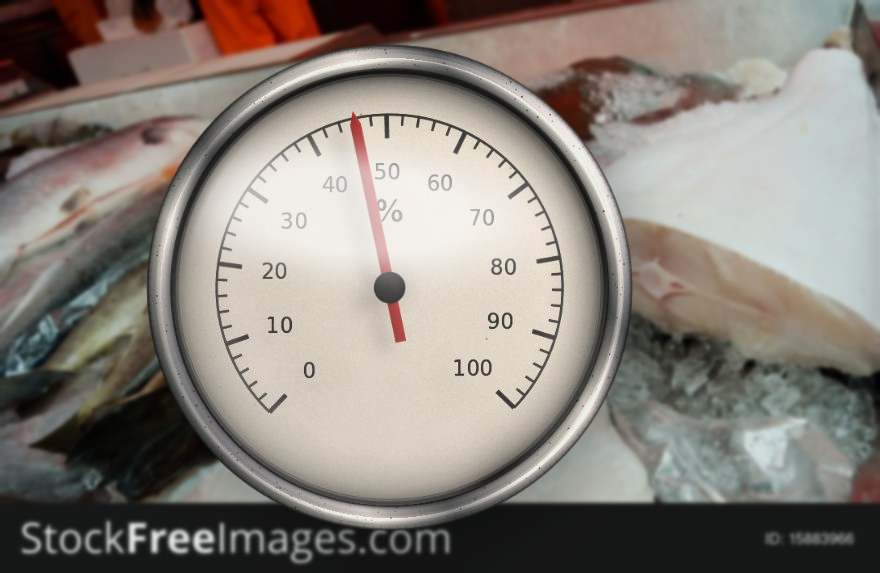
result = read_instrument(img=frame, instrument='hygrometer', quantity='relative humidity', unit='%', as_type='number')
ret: 46 %
